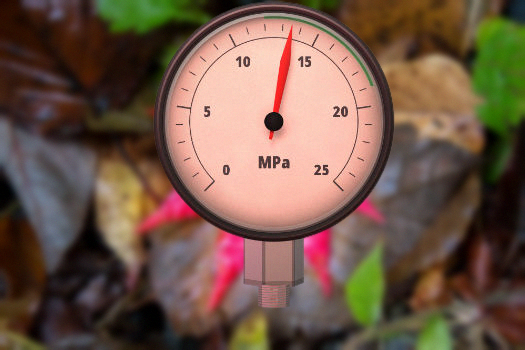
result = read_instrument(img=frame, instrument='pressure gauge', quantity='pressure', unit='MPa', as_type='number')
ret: 13.5 MPa
